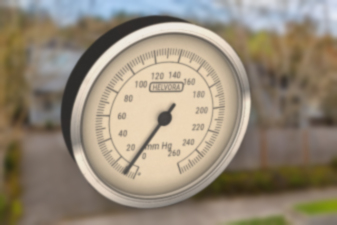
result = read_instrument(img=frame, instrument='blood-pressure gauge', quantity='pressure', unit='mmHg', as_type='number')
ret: 10 mmHg
